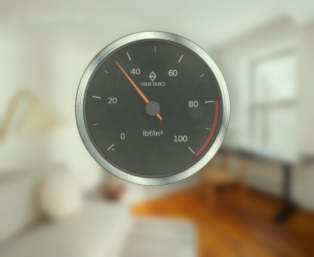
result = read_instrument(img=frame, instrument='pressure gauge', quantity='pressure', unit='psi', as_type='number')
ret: 35 psi
